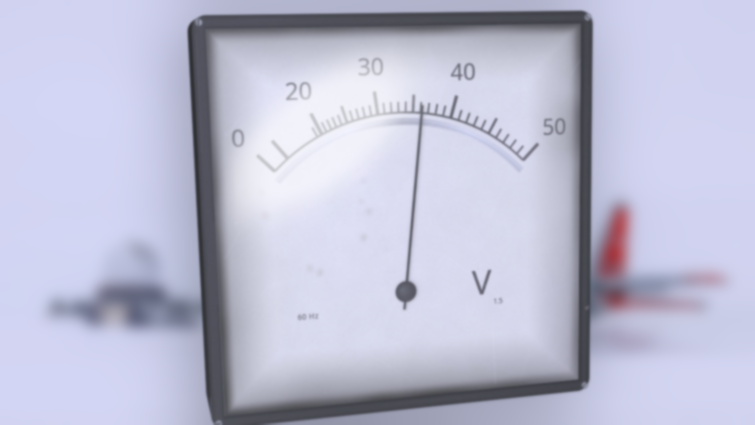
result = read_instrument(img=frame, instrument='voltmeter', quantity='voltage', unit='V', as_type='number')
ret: 36 V
